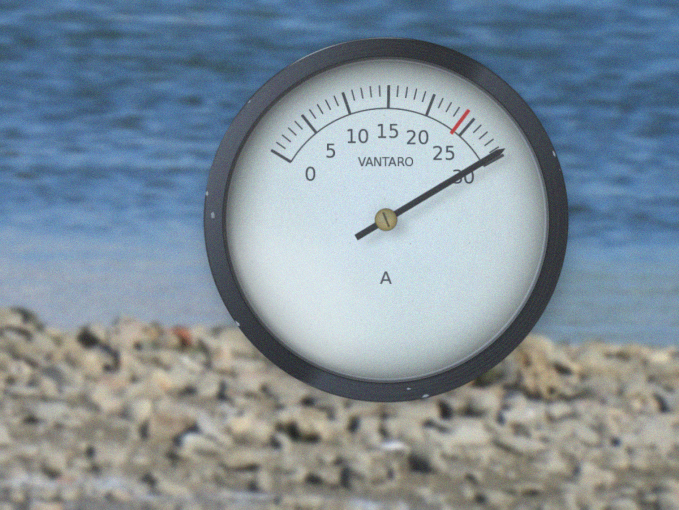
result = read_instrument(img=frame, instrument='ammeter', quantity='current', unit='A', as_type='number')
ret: 29.5 A
